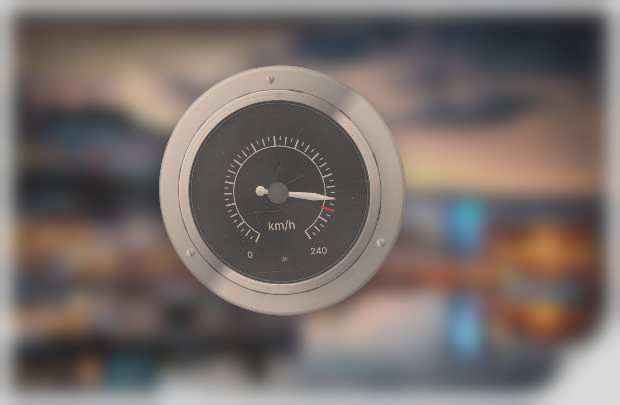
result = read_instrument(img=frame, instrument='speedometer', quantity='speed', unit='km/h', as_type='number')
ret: 200 km/h
